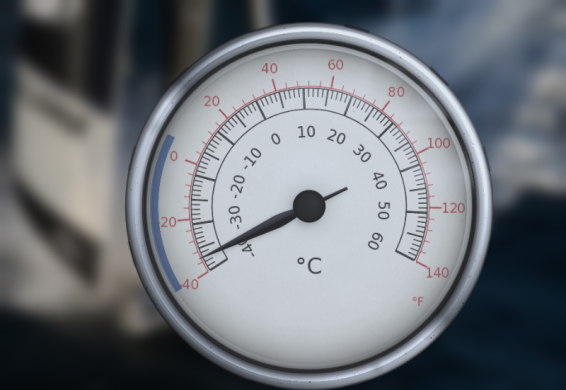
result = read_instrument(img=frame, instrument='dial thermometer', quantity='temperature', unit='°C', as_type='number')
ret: -37 °C
